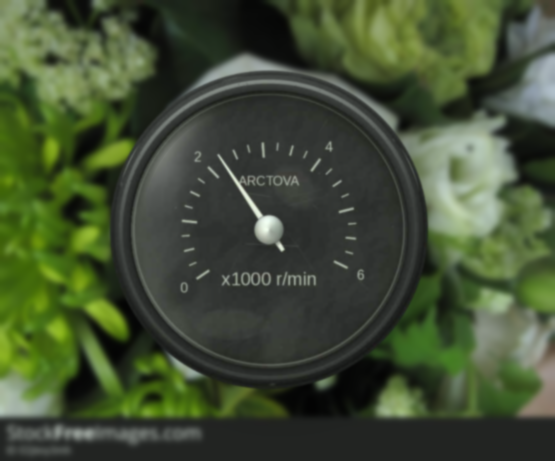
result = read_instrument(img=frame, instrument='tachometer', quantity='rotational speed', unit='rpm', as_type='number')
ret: 2250 rpm
